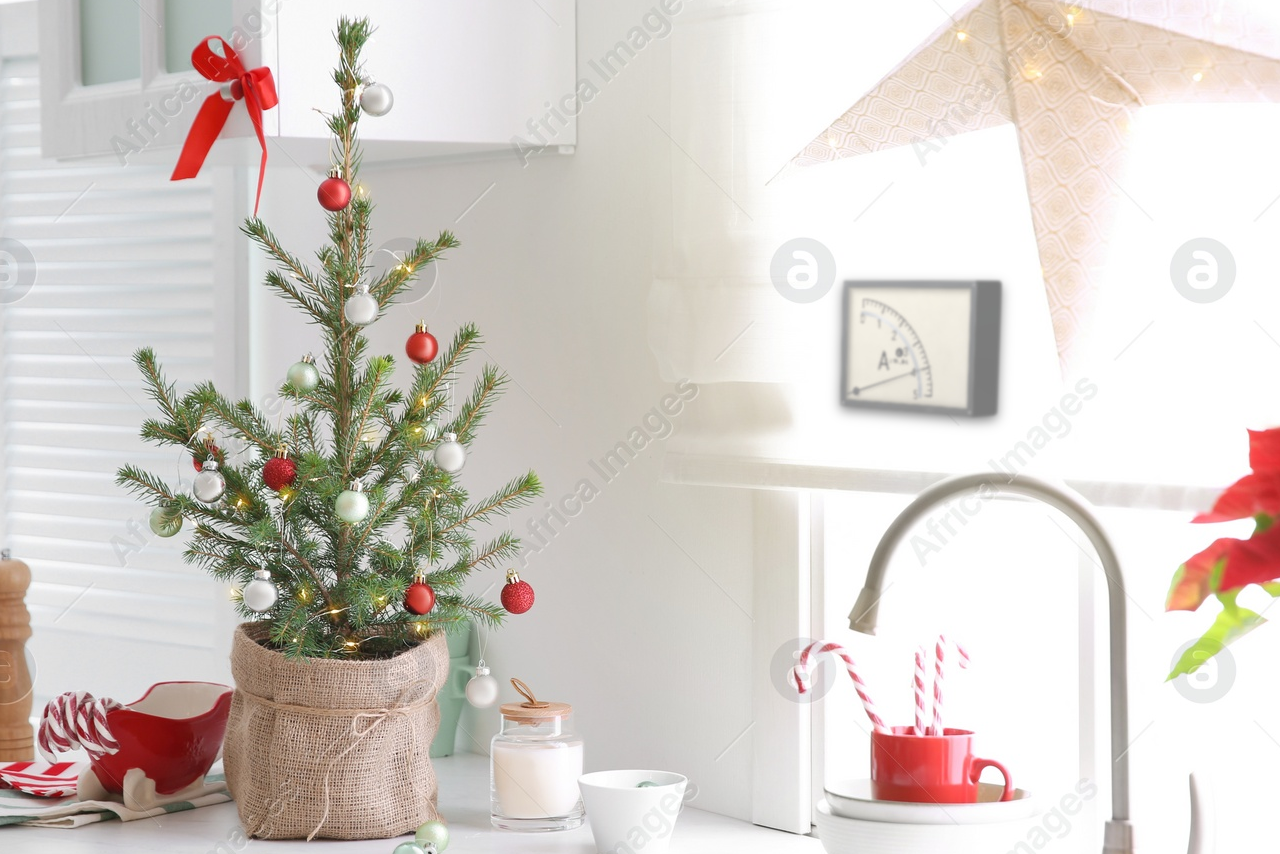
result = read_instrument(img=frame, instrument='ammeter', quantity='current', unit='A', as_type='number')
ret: 4 A
